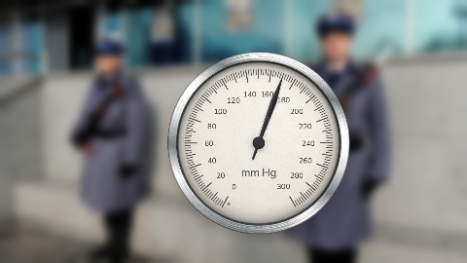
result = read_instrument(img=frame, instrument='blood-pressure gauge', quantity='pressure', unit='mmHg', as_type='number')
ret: 170 mmHg
